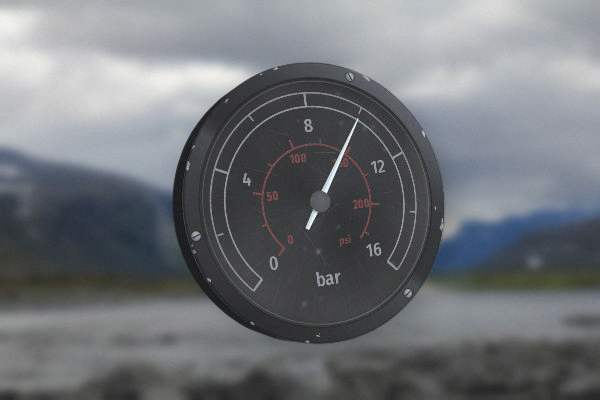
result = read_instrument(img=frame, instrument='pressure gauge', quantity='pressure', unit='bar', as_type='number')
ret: 10 bar
